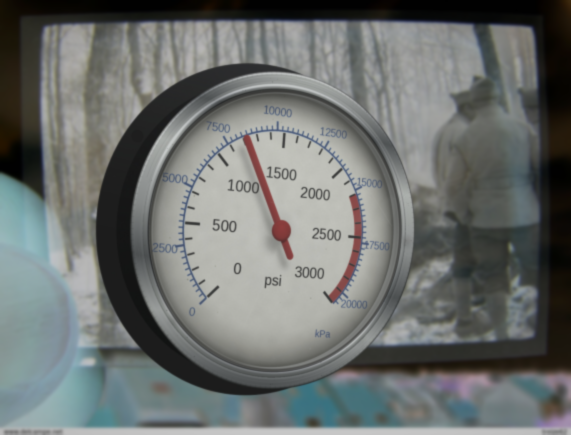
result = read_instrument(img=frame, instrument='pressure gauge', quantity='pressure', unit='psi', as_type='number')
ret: 1200 psi
